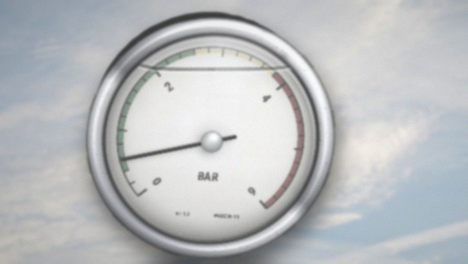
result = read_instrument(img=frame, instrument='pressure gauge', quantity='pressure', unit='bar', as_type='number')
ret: 0.6 bar
